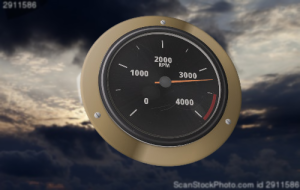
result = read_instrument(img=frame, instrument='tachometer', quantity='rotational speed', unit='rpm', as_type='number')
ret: 3250 rpm
